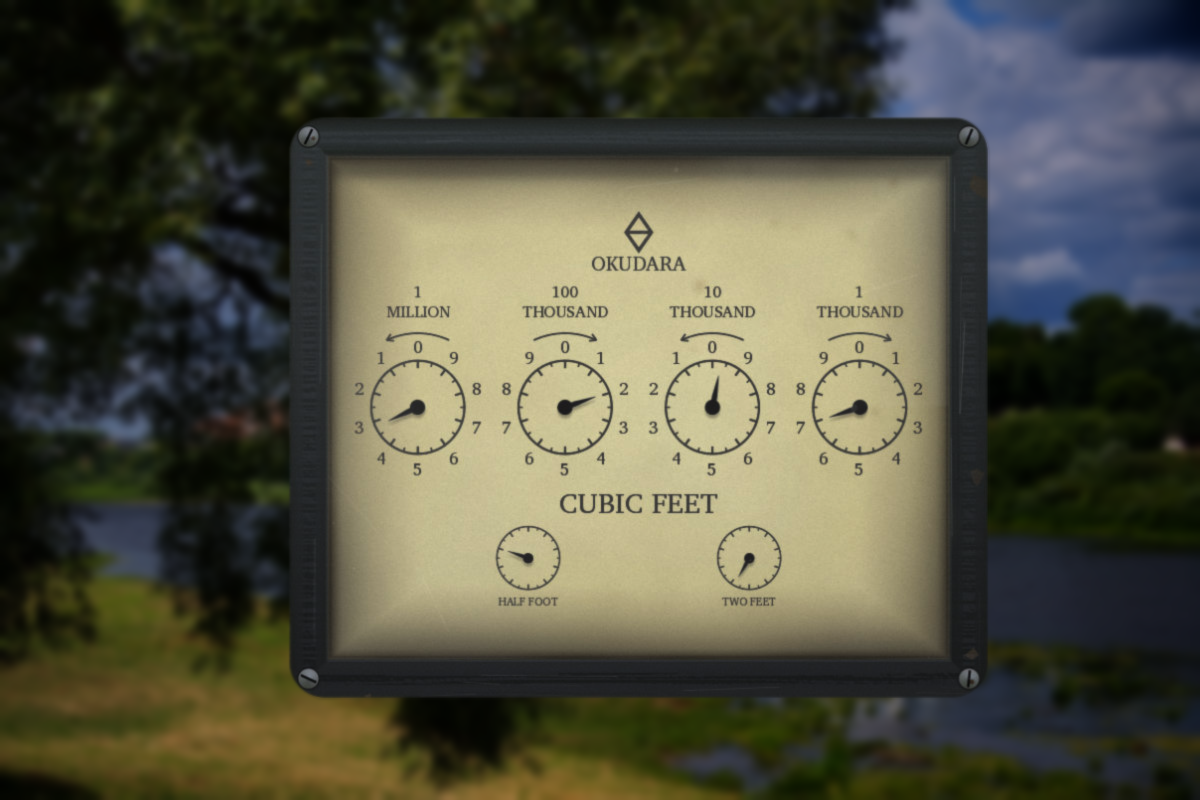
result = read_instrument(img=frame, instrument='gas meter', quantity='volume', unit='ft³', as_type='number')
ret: 319700 ft³
